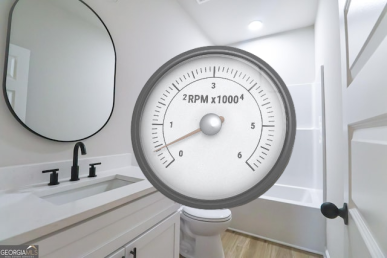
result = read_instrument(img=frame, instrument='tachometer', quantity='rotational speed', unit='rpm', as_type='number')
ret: 400 rpm
